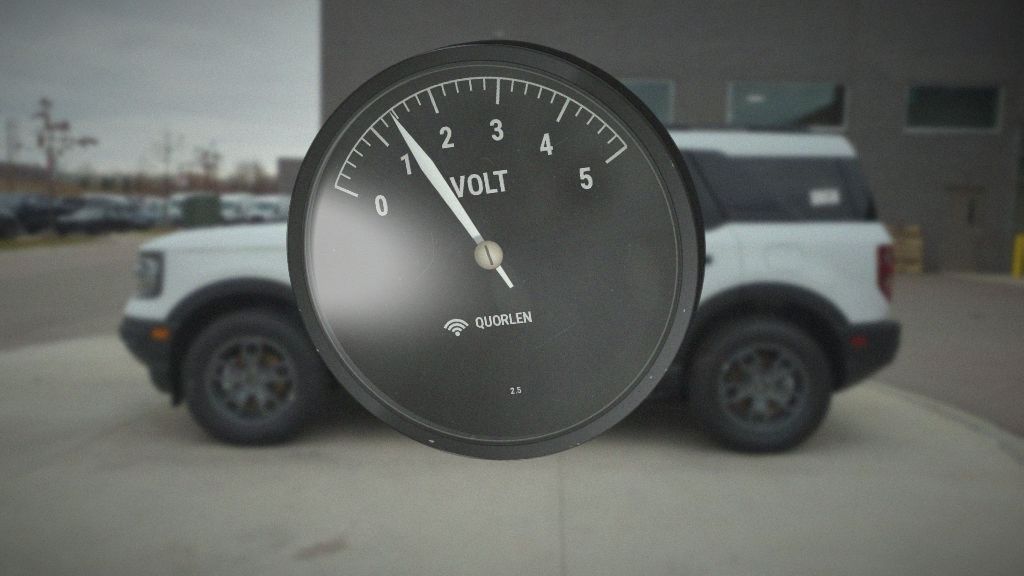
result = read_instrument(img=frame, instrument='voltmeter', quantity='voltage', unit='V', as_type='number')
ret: 1.4 V
